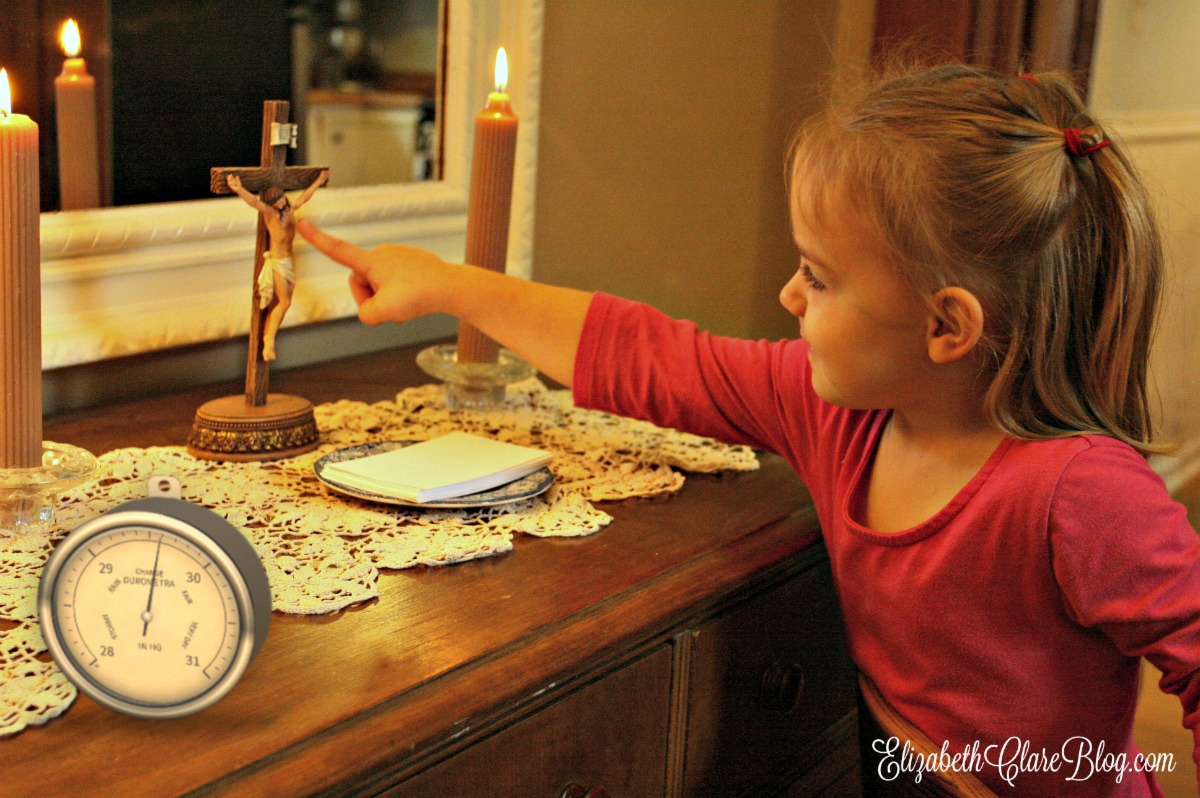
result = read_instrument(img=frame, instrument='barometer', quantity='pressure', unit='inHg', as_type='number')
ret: 29.6 inHg
